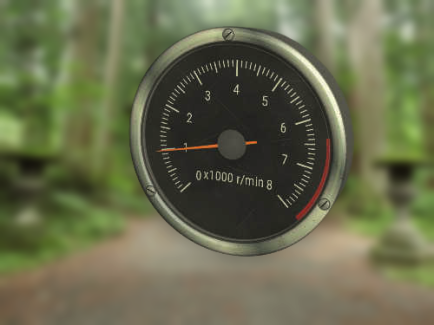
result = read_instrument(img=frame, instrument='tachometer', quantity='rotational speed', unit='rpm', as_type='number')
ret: 1000 rpm
